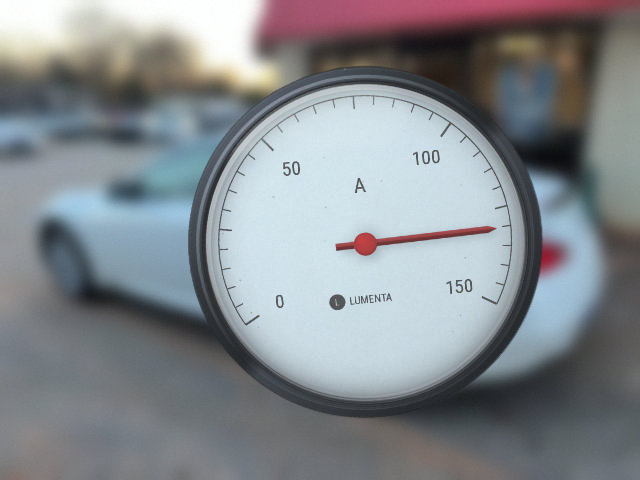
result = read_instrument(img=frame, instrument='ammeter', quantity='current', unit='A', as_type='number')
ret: 130 A
